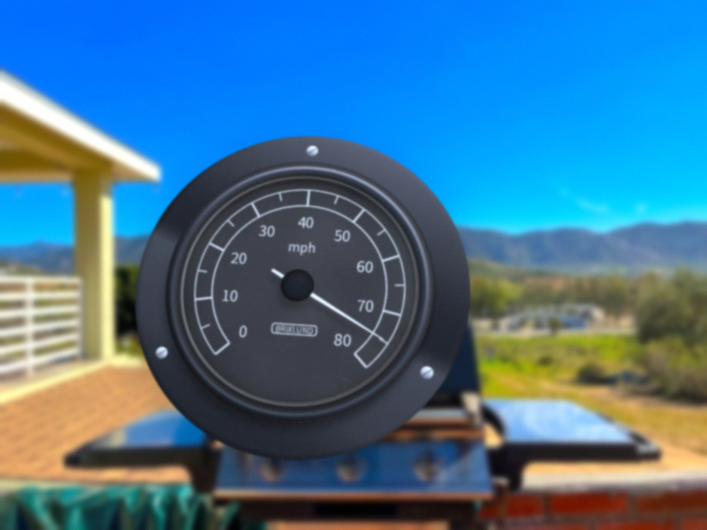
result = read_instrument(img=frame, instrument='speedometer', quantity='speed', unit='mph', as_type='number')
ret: 75 mph
